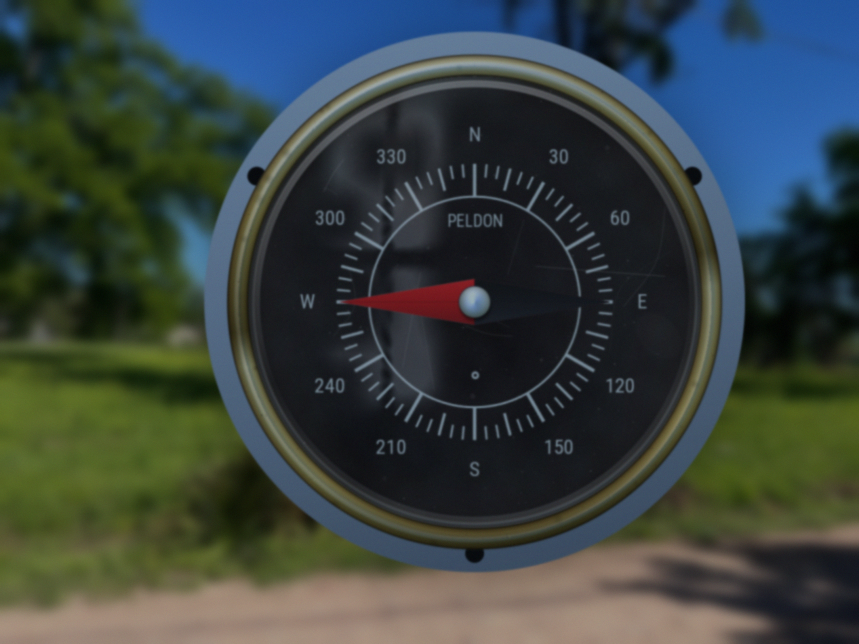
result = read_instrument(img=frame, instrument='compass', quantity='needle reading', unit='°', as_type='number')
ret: 270 °
